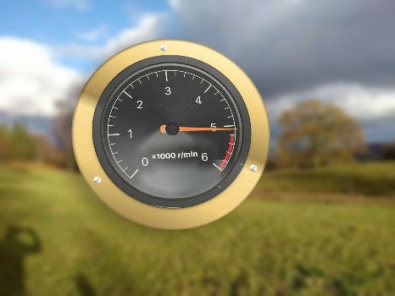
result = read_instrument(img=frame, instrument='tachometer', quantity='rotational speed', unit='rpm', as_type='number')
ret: 5100 rpm
